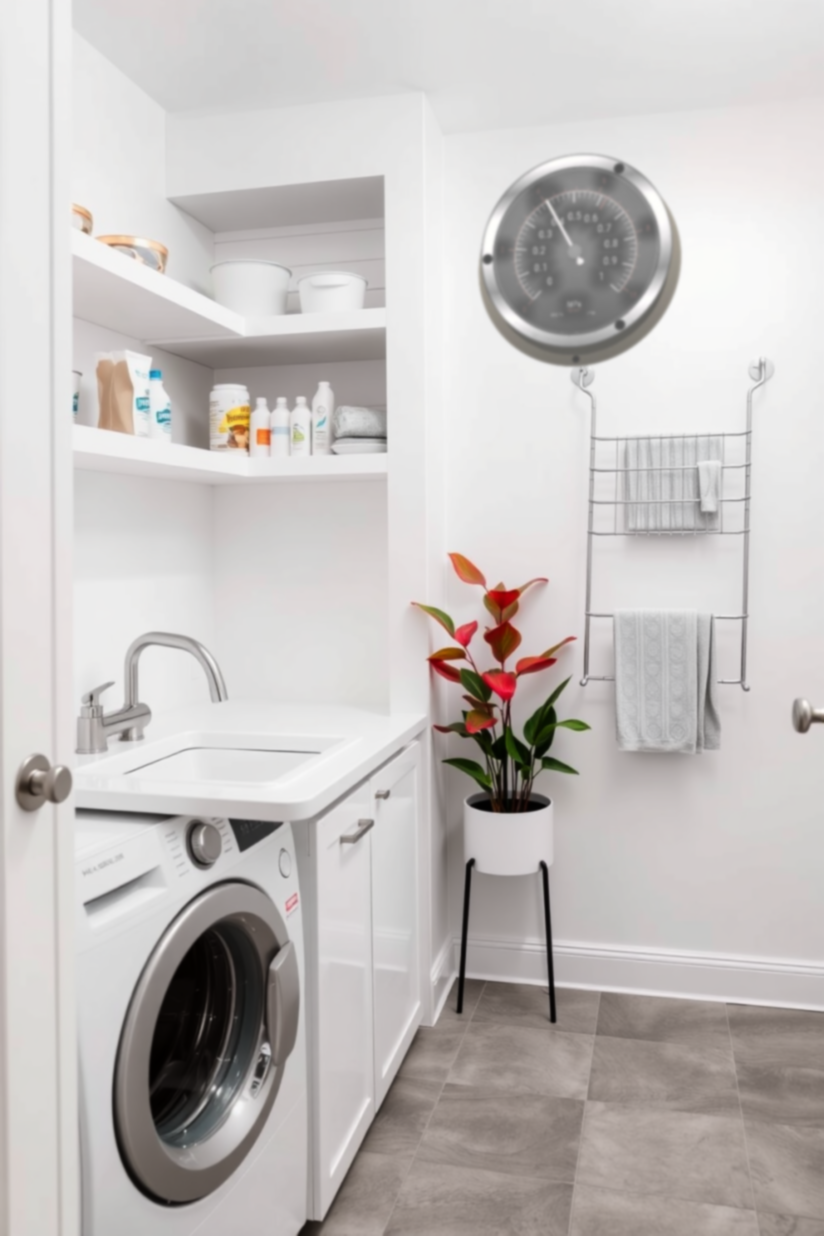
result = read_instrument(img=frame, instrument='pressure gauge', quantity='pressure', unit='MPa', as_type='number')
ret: 0.4 MPa
